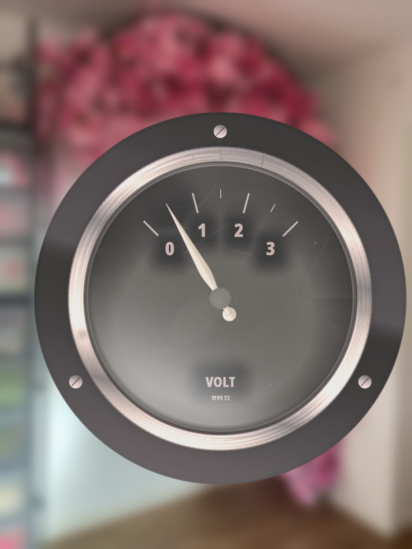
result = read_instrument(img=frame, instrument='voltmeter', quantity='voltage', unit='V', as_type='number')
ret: 0.5 V
